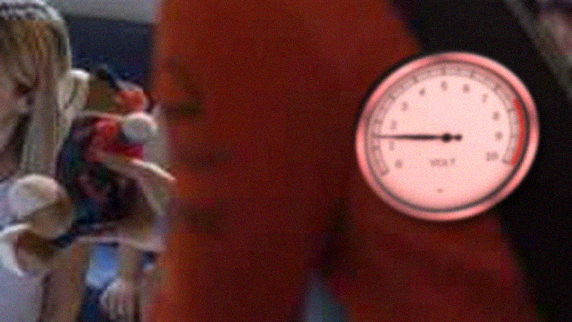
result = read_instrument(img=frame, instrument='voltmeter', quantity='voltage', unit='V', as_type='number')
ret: 1.5 V
